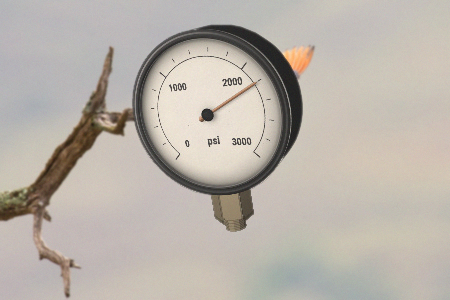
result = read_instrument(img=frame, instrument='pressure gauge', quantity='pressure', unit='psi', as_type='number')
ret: 2200 psi
